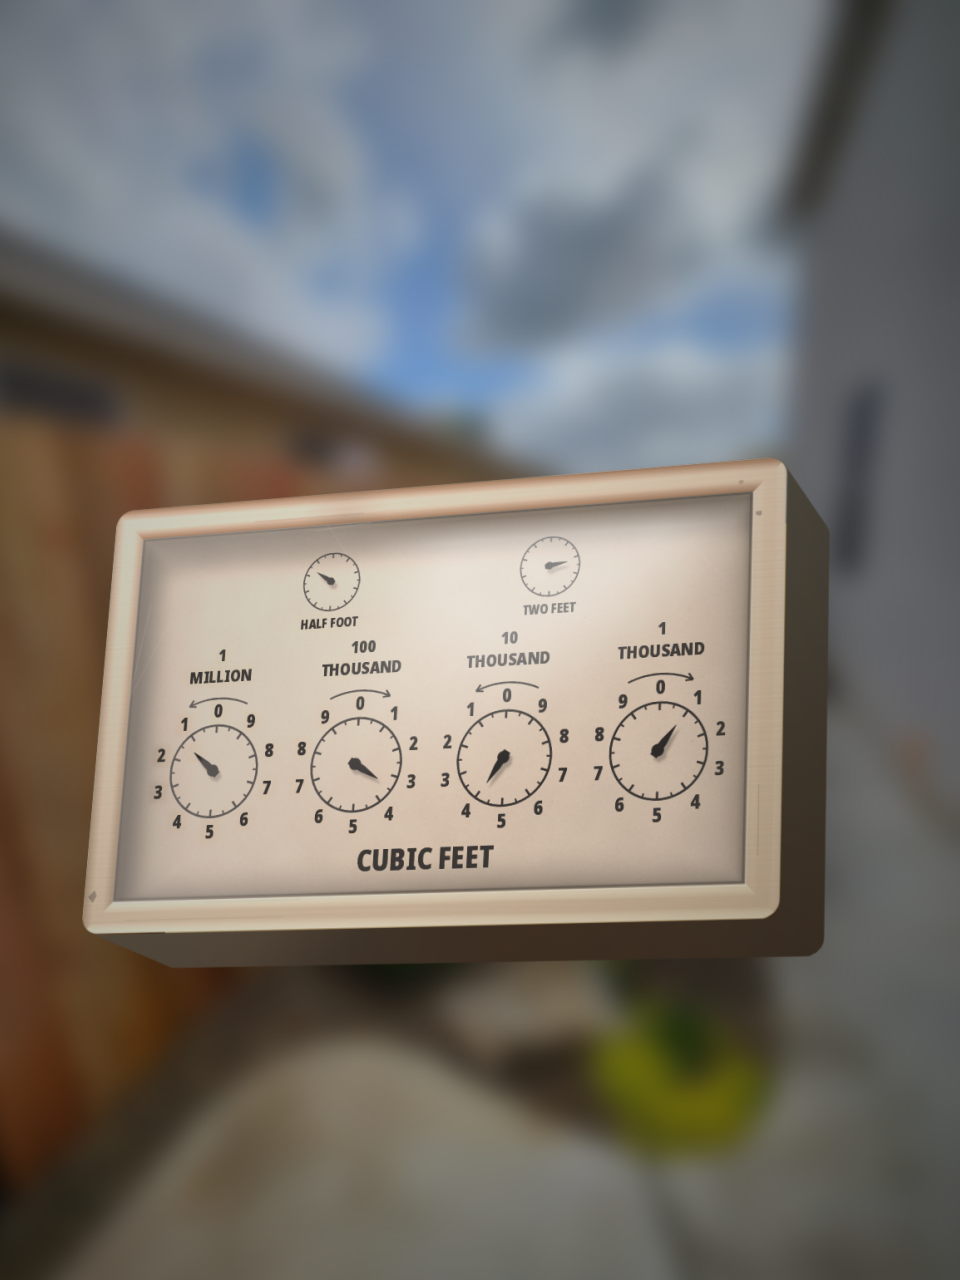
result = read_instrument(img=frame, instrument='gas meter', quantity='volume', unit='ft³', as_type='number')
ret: 134100 ft³
